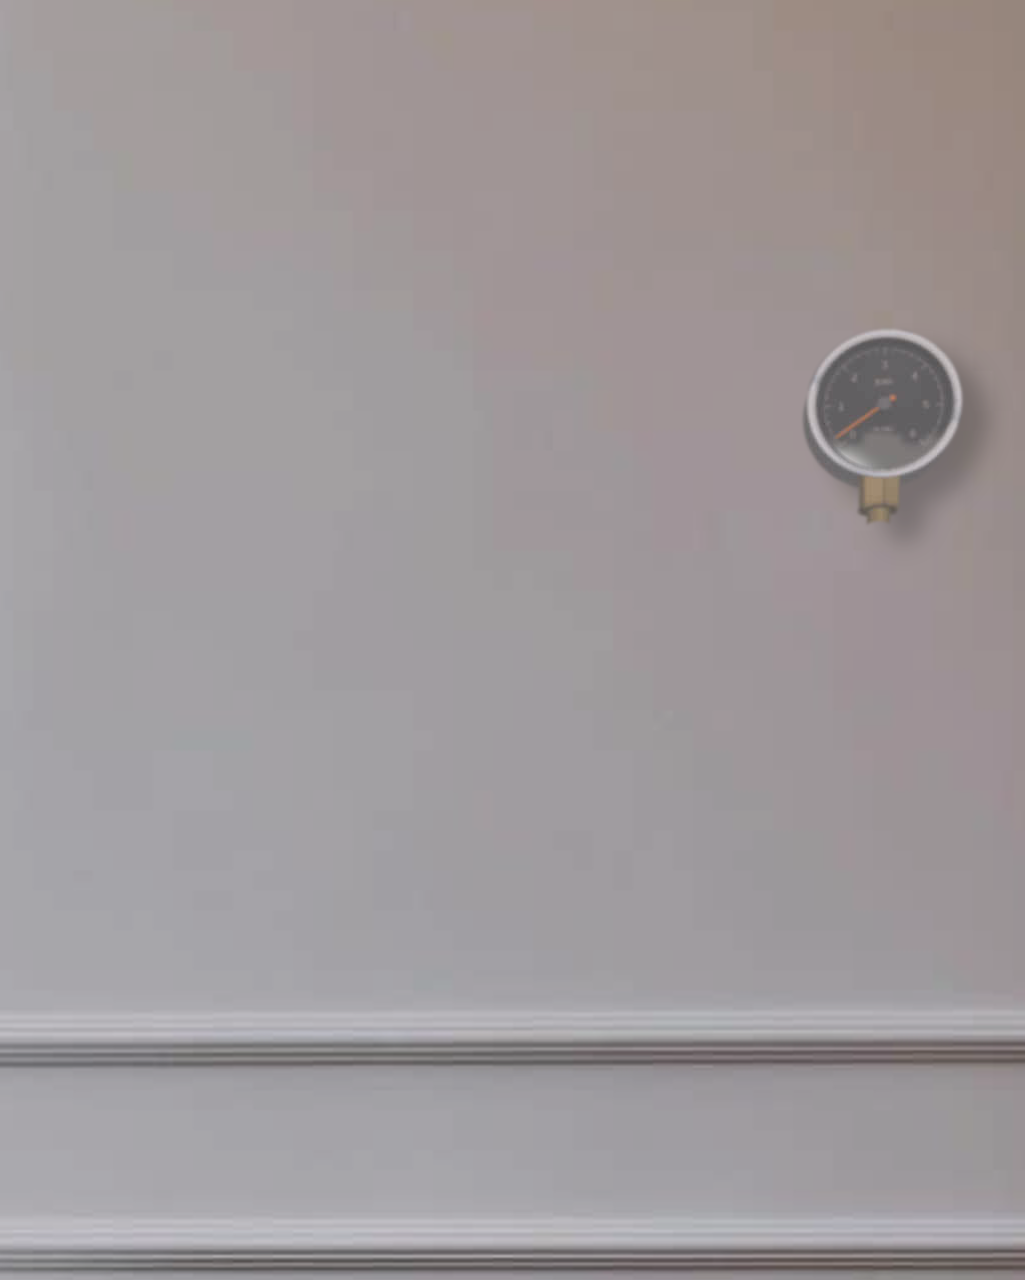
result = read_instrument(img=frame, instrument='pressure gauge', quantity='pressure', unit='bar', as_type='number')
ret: 0.2 bar
